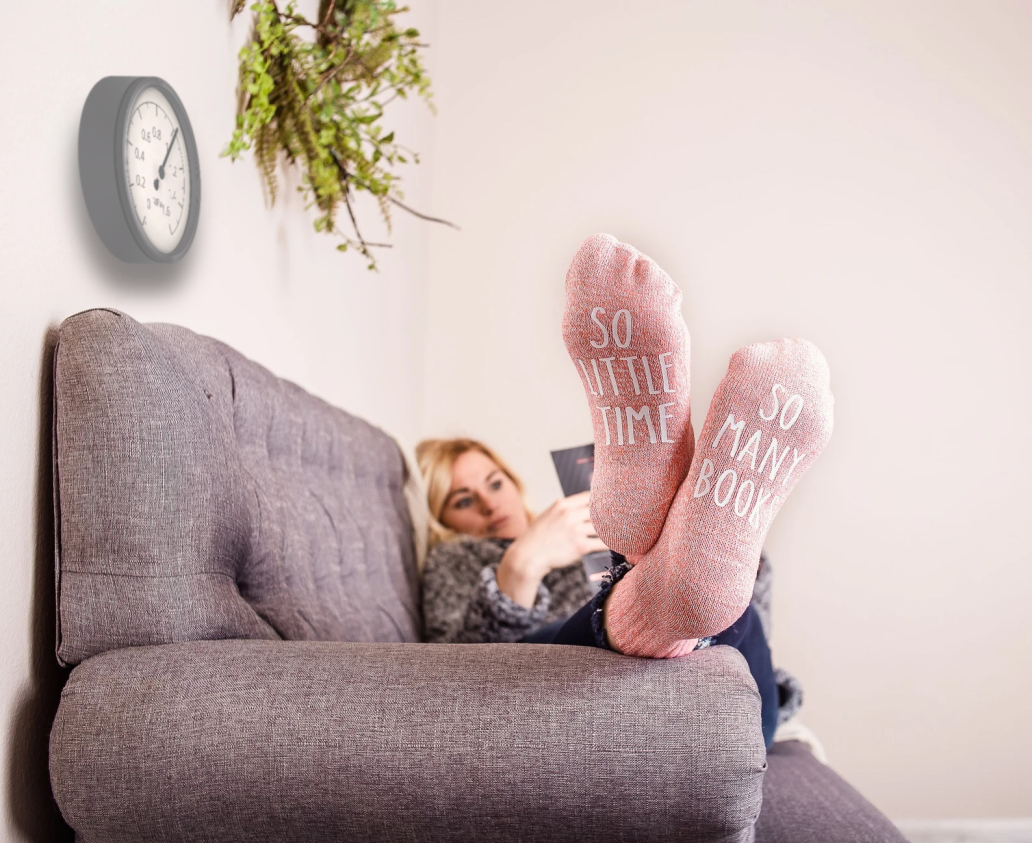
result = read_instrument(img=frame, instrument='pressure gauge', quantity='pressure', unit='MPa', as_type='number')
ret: 1 MPa
